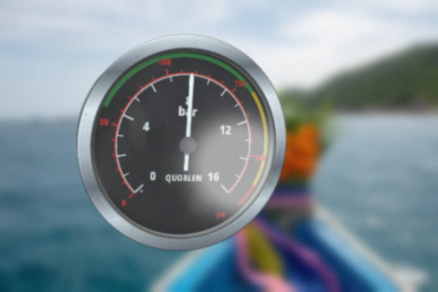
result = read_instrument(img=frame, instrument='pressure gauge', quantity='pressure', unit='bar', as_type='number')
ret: 8 bar
